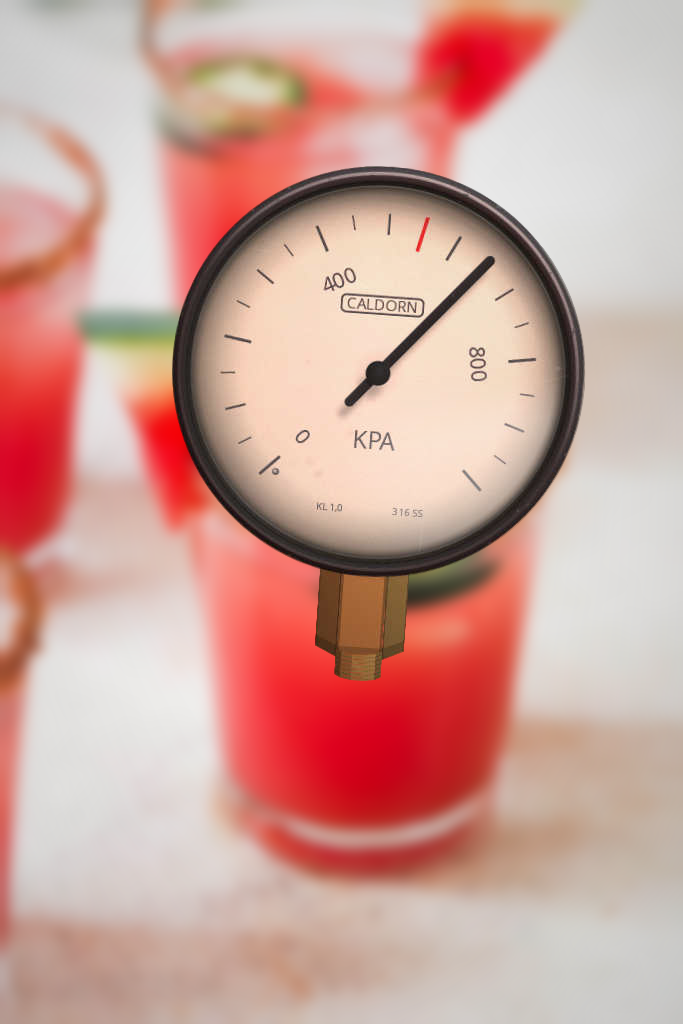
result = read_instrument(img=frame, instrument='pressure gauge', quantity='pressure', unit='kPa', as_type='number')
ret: 650 kPa
